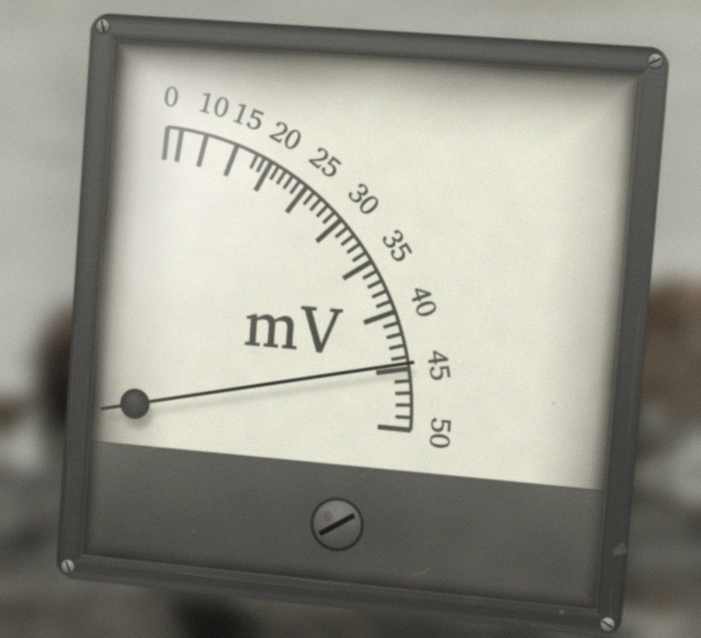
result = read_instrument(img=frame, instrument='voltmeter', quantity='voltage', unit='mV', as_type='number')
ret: 44.5 mV
